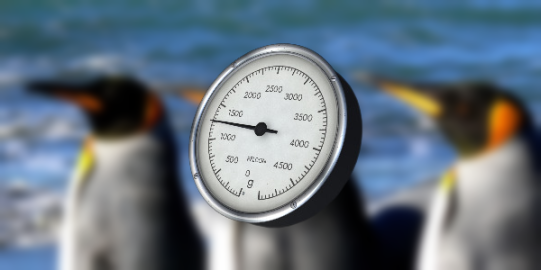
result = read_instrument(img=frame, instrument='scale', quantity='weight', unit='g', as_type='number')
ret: 1250 g
